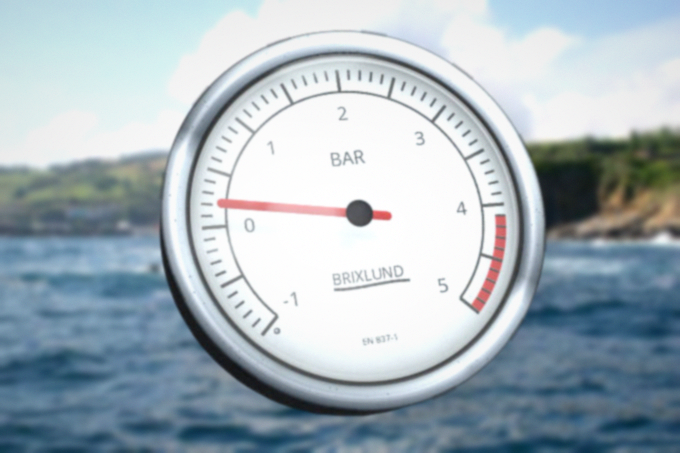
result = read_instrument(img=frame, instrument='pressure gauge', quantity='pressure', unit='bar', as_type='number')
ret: 0.2 bar
